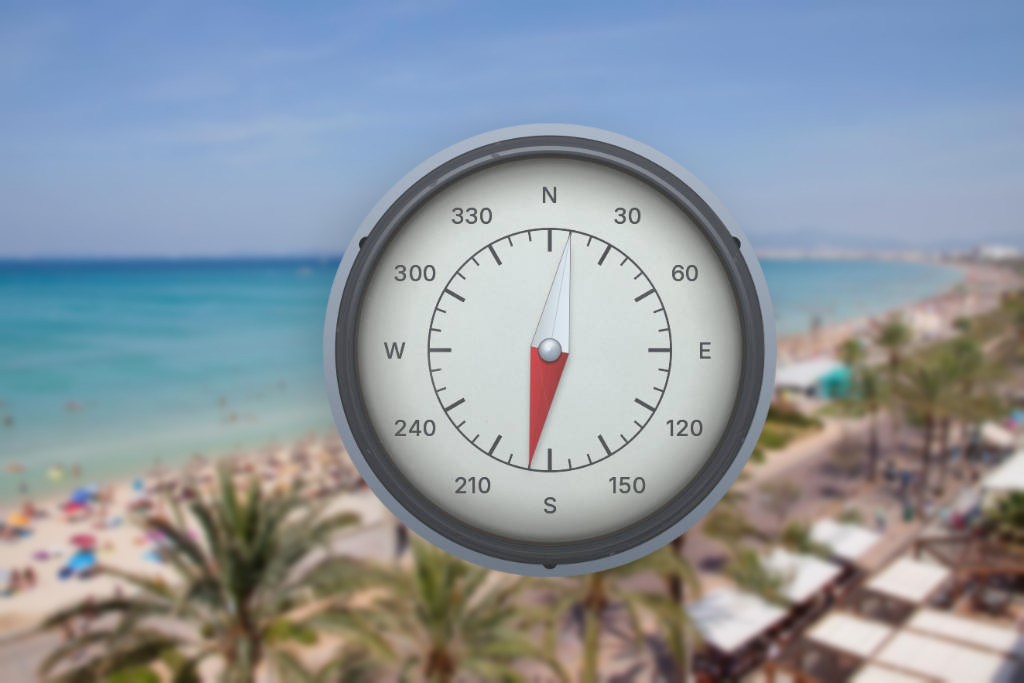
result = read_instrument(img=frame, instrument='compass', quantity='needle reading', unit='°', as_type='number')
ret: 190 °
